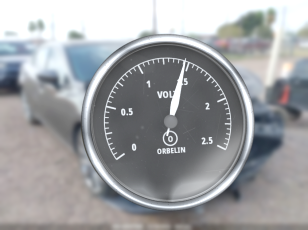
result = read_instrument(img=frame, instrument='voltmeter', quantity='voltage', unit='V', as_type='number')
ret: 1.45 V
